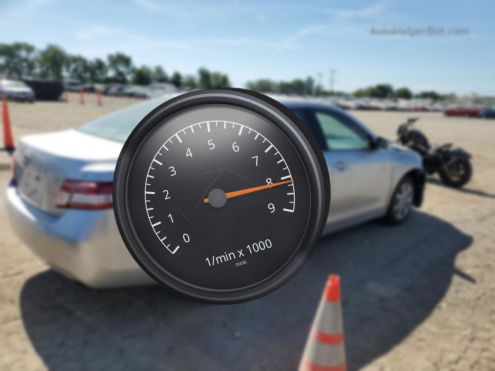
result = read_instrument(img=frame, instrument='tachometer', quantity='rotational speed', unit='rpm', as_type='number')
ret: 8125 rpm
